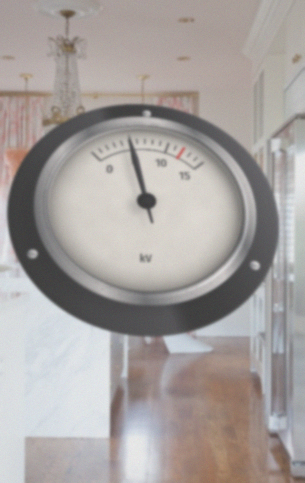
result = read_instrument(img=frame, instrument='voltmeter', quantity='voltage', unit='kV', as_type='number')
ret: 5 kV
